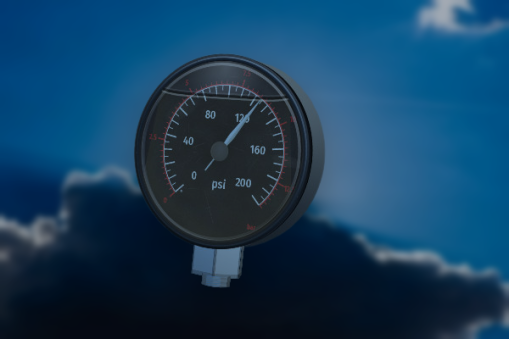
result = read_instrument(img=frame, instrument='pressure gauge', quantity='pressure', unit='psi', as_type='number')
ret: 125 psi
